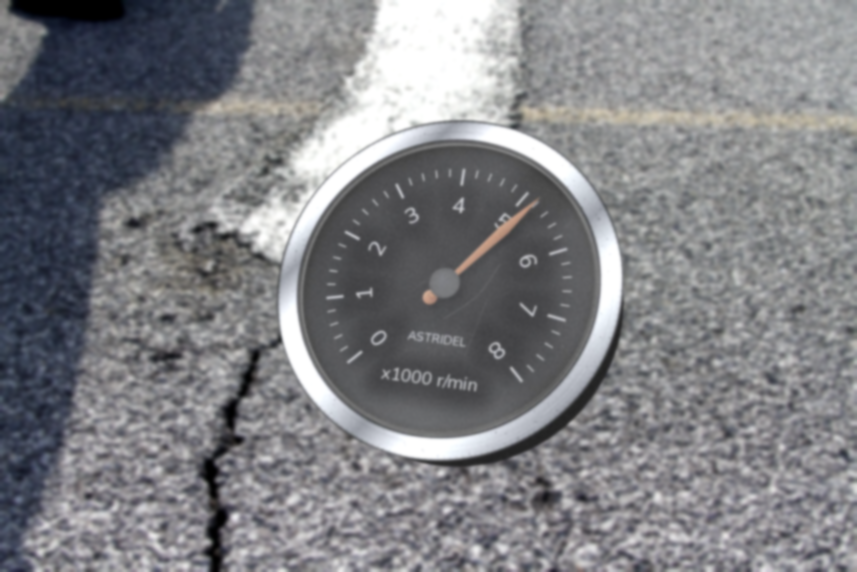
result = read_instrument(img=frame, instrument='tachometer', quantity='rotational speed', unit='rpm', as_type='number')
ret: 5200 rpm
